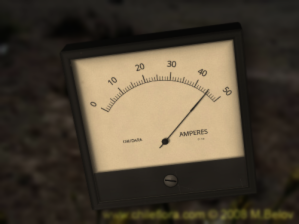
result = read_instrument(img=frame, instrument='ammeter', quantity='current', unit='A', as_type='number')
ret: 45 A
